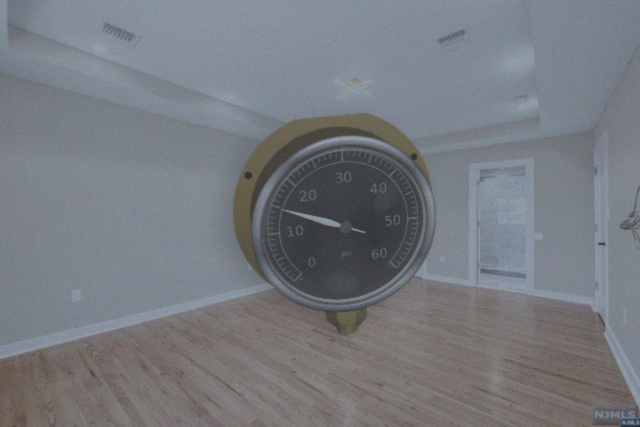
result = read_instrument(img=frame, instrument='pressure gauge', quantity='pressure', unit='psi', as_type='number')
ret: 15 psi
